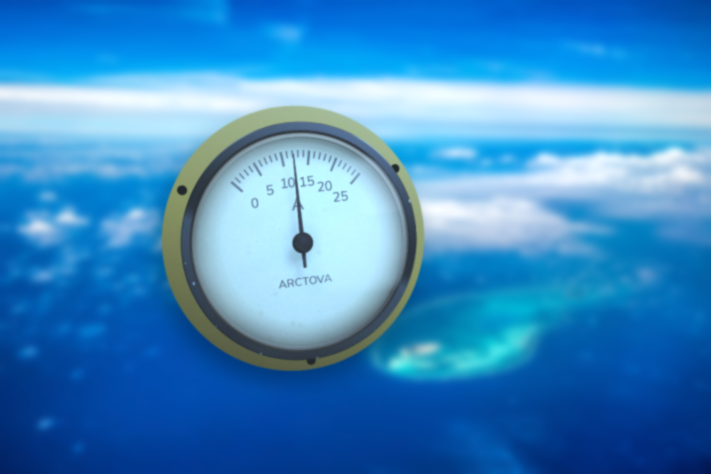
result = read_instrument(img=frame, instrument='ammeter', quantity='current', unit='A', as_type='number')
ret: 12 A
